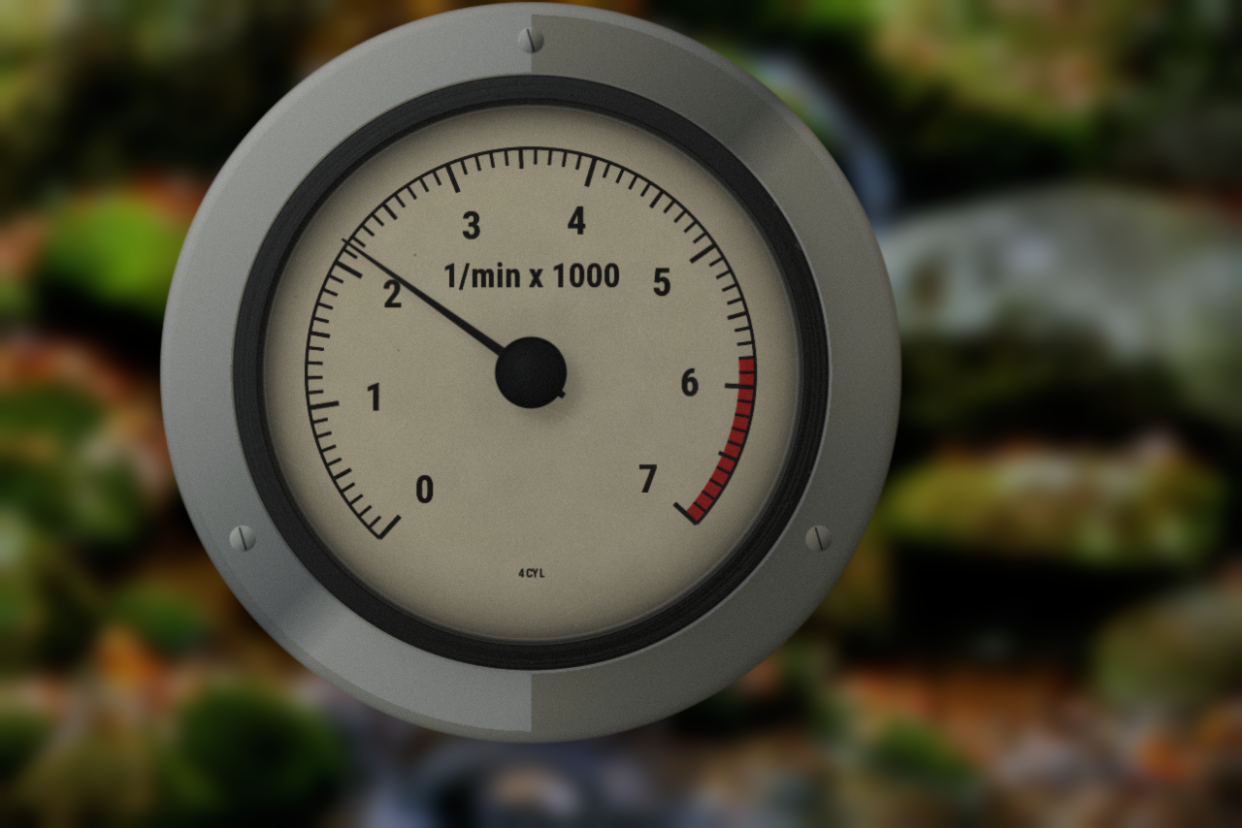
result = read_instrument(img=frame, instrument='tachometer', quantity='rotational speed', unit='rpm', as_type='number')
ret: 2150 rpm
